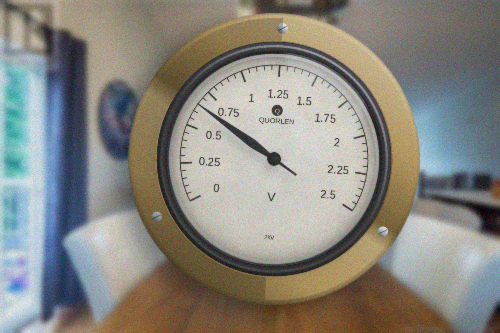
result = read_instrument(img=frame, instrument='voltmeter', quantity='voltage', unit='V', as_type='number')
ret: 0.65 V
